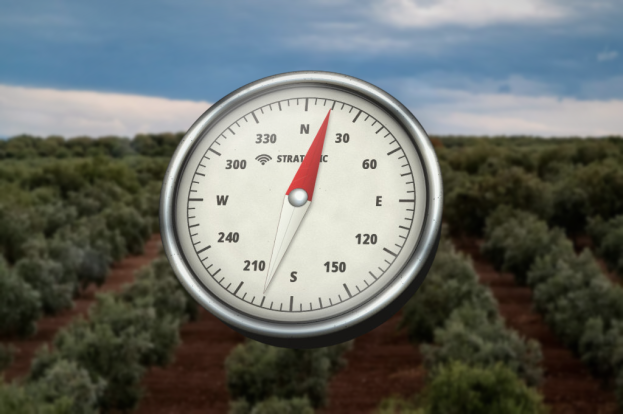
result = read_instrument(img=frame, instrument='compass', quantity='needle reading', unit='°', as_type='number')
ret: 15 °
